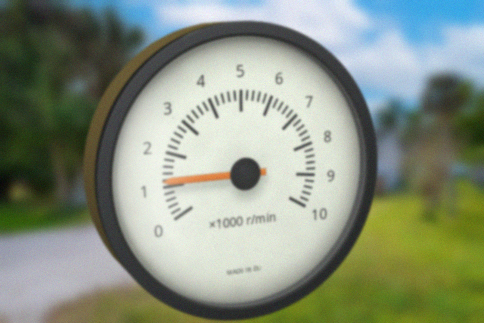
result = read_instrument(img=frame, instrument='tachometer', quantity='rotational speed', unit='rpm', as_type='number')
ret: 1200 rpm
